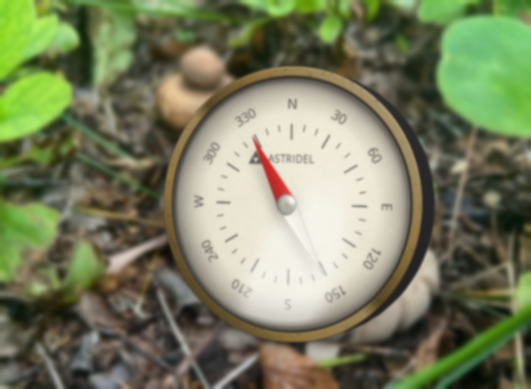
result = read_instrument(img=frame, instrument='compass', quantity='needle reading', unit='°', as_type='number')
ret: 330 °
